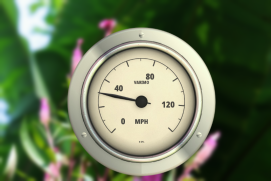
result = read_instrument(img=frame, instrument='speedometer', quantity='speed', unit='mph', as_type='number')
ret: 30 mph
